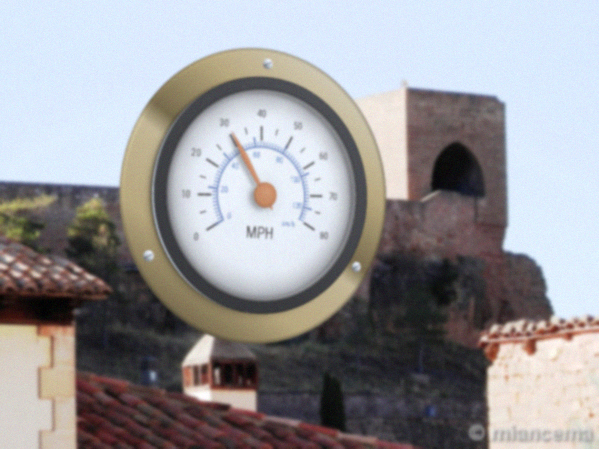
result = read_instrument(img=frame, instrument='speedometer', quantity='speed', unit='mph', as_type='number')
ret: 30 mph
